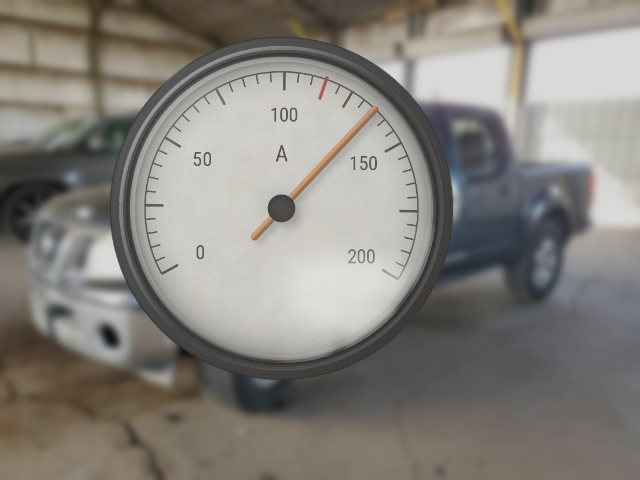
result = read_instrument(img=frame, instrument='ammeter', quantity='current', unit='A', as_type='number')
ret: 135 A
